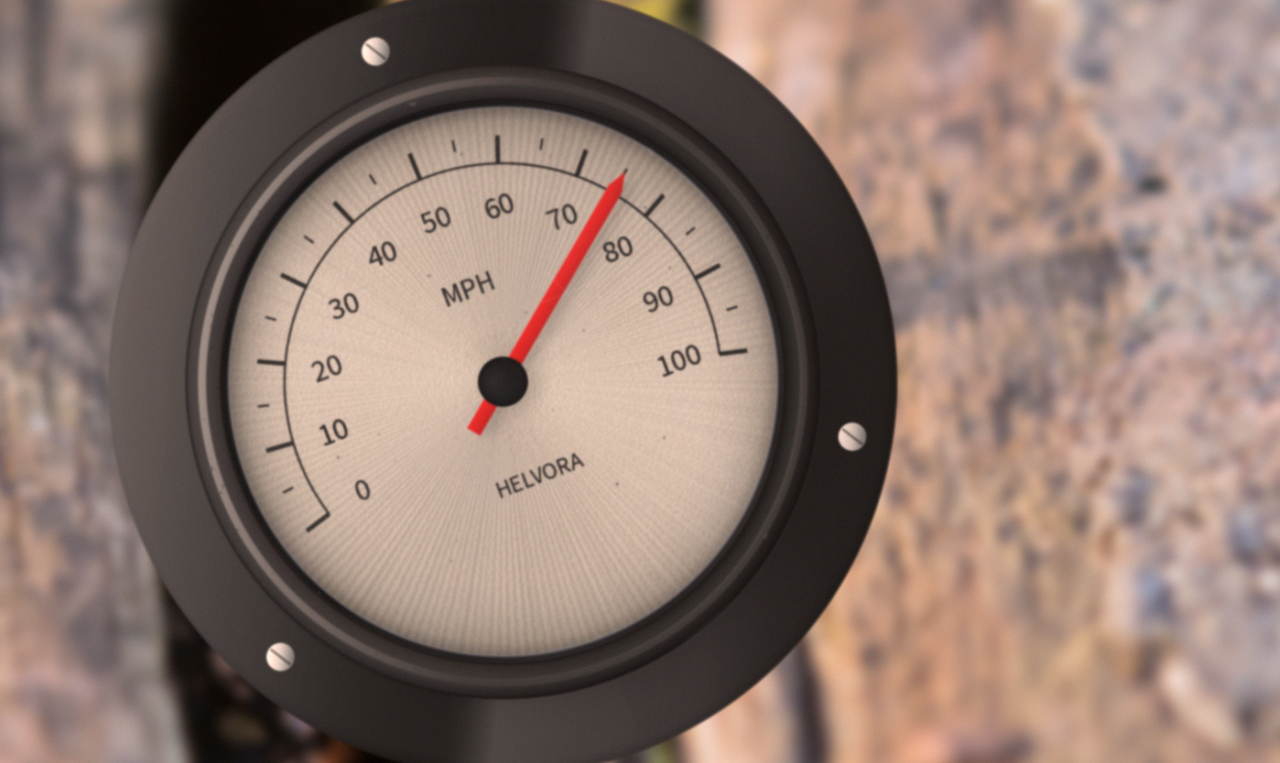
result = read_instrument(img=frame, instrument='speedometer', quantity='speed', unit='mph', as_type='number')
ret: 75 mph
